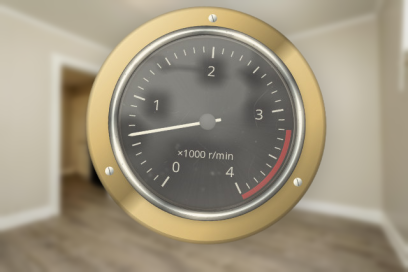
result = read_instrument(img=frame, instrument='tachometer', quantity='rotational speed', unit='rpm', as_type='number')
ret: 600 rpm
